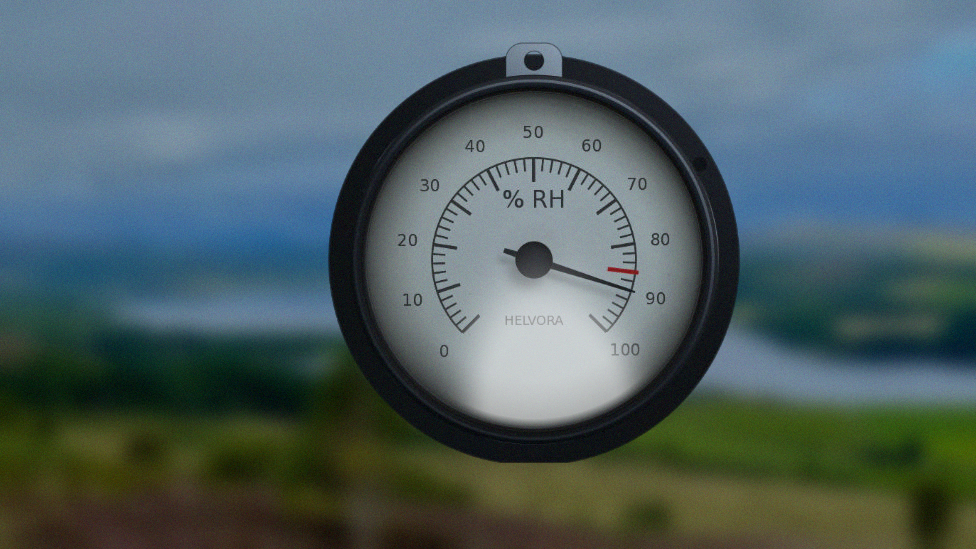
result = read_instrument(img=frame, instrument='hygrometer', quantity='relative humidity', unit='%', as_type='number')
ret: 90 %
